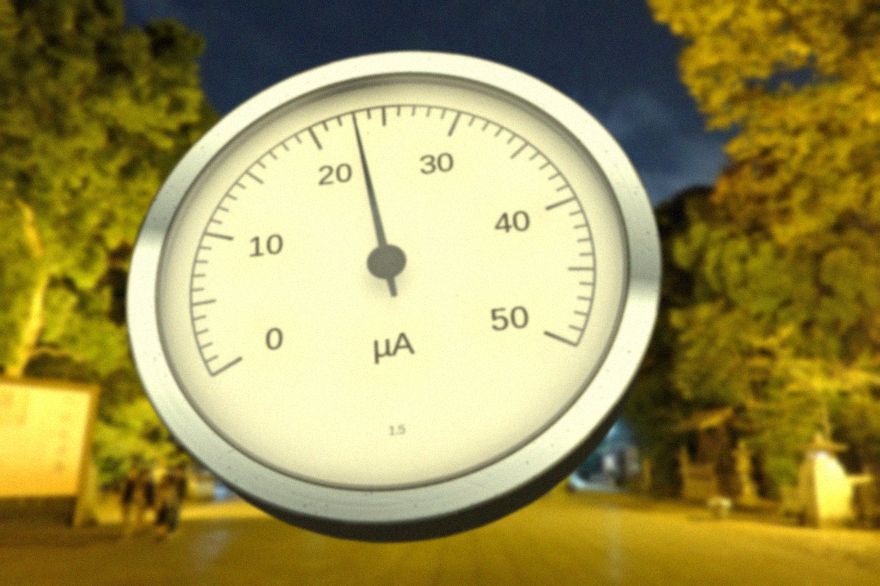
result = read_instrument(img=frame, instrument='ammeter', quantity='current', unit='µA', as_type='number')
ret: 23 µA
